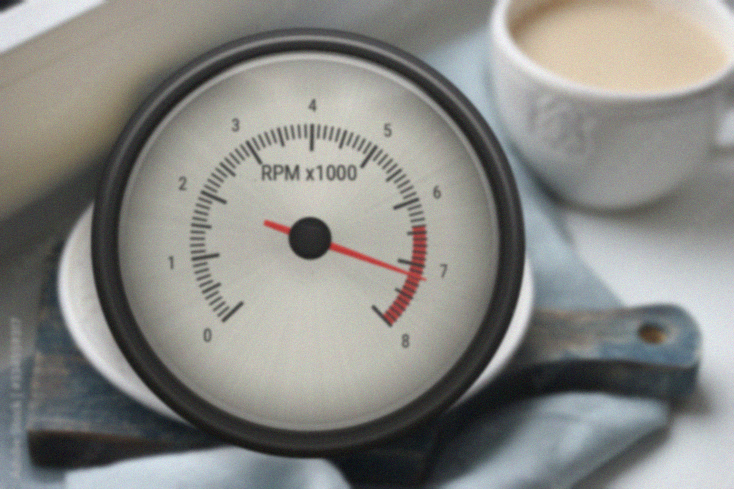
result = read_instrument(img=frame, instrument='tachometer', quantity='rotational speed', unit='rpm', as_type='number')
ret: 7200 rpm
